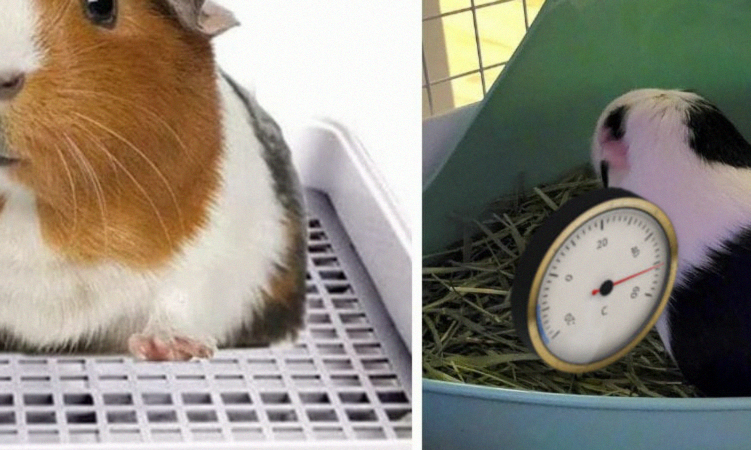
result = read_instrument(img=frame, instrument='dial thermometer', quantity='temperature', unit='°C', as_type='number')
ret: 50 °C
